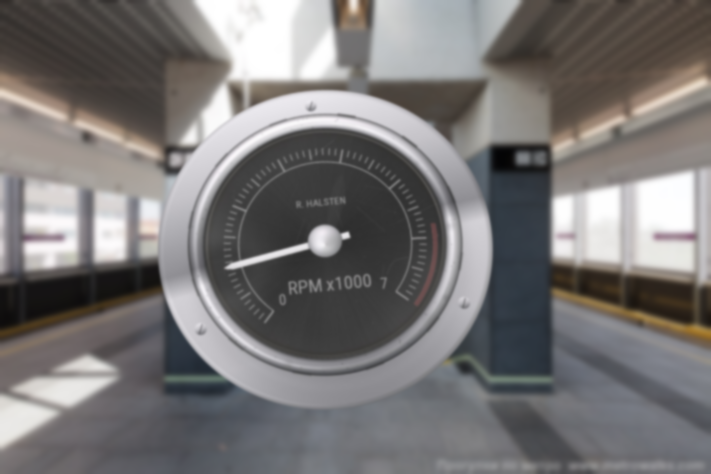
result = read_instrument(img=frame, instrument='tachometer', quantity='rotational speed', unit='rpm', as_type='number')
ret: 1000 rpm
